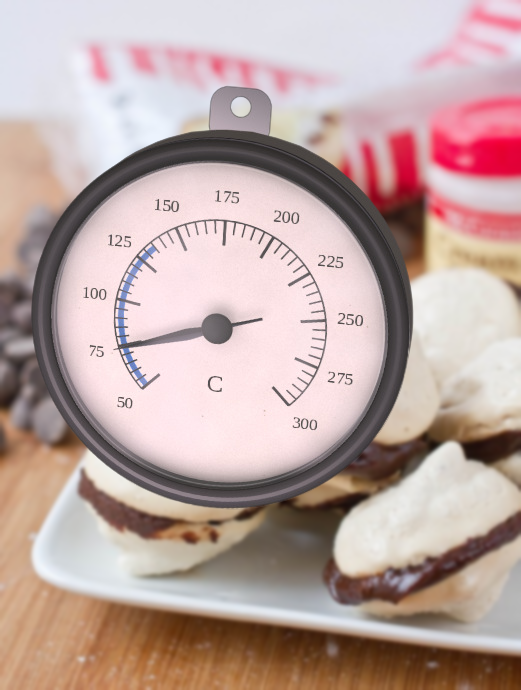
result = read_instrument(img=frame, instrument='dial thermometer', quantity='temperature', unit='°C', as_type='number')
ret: 75 °C
